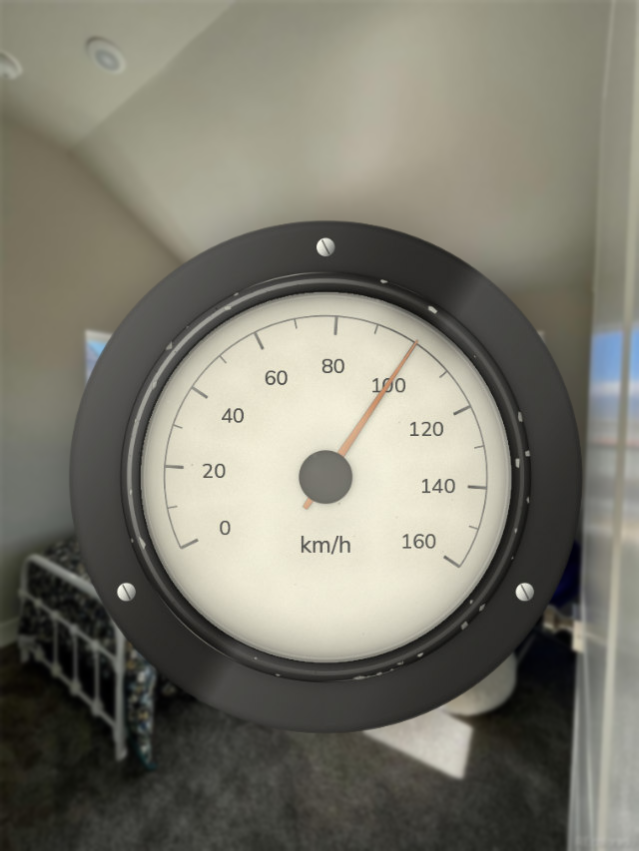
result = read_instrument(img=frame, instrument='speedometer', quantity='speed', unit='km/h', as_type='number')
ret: 100 km/h
